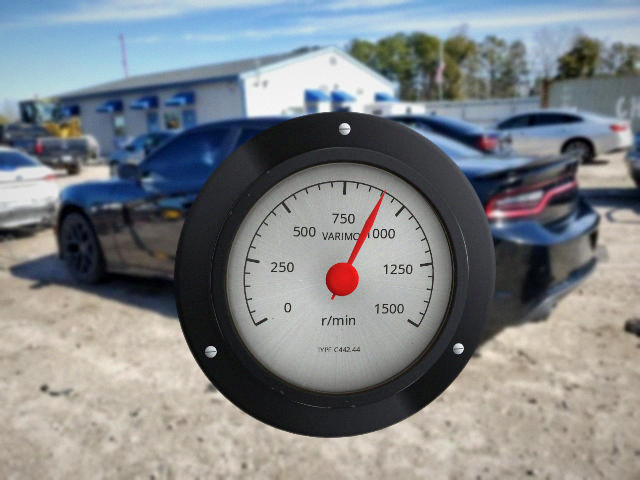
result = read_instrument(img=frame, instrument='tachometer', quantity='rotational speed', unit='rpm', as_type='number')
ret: 900 rpm
